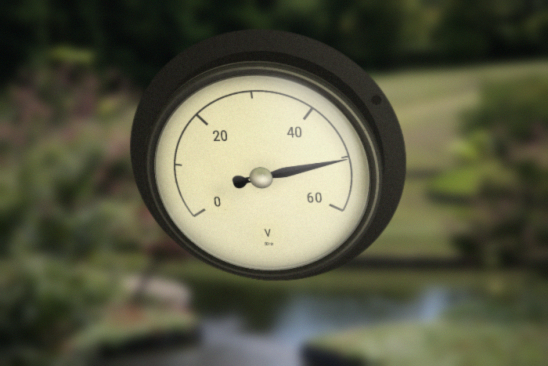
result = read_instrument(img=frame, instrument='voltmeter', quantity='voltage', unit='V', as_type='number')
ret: 50 V
